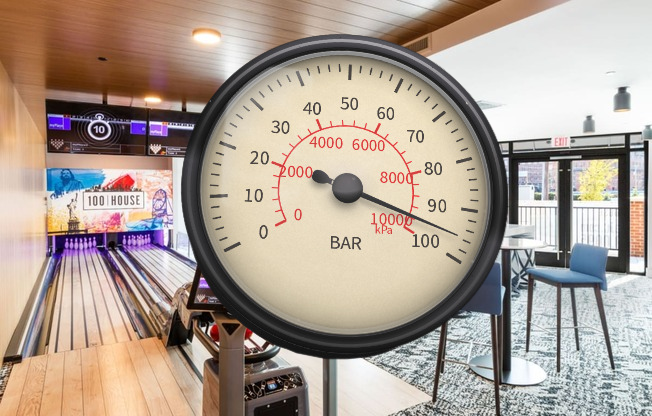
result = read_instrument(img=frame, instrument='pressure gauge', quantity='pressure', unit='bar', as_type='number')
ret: 96 bar
